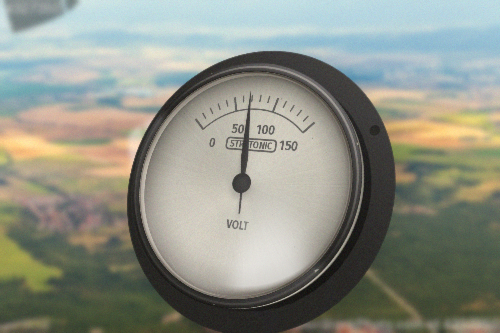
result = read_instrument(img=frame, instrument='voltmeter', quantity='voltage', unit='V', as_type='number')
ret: 70 V
